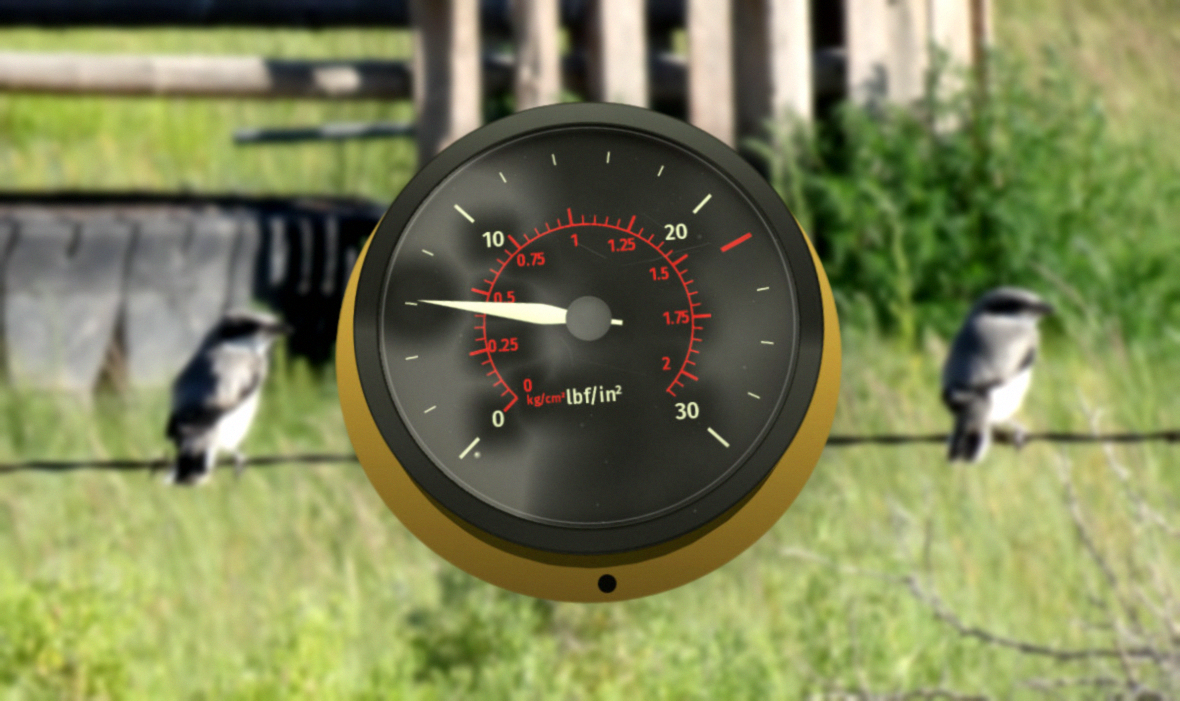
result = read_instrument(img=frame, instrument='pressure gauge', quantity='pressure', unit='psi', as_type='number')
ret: 6 psi
